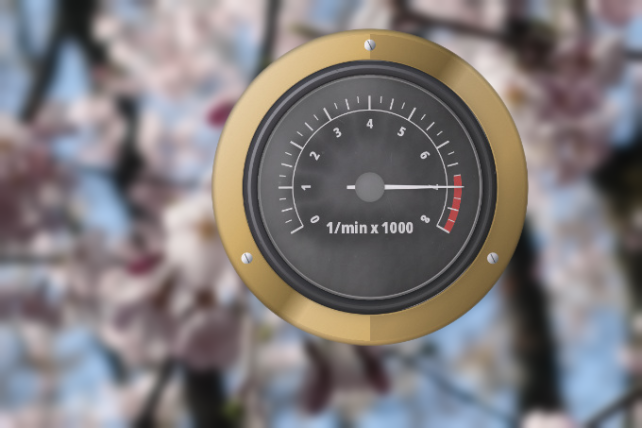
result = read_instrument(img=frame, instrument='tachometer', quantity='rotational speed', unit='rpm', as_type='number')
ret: 7000 rpm
